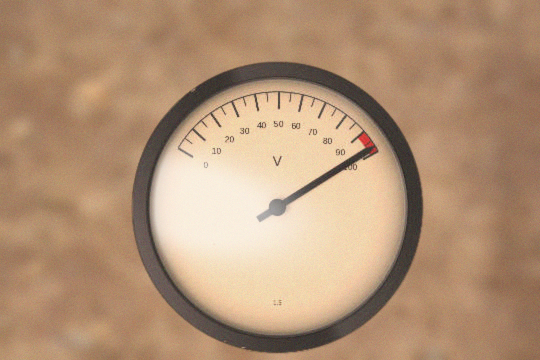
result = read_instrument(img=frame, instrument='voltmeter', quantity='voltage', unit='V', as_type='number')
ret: 97.5 V
